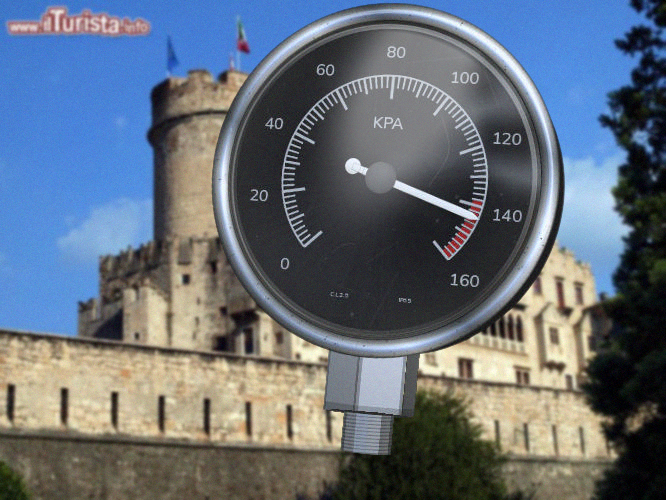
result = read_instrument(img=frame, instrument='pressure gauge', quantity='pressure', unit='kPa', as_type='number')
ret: 144 kPa
